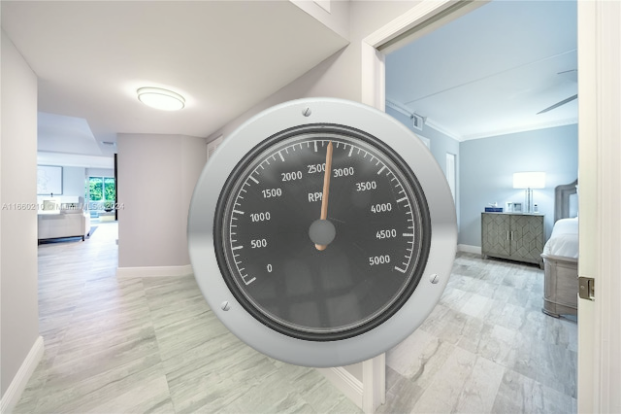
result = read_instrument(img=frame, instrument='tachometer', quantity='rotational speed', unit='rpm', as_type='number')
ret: 2700 rpm
